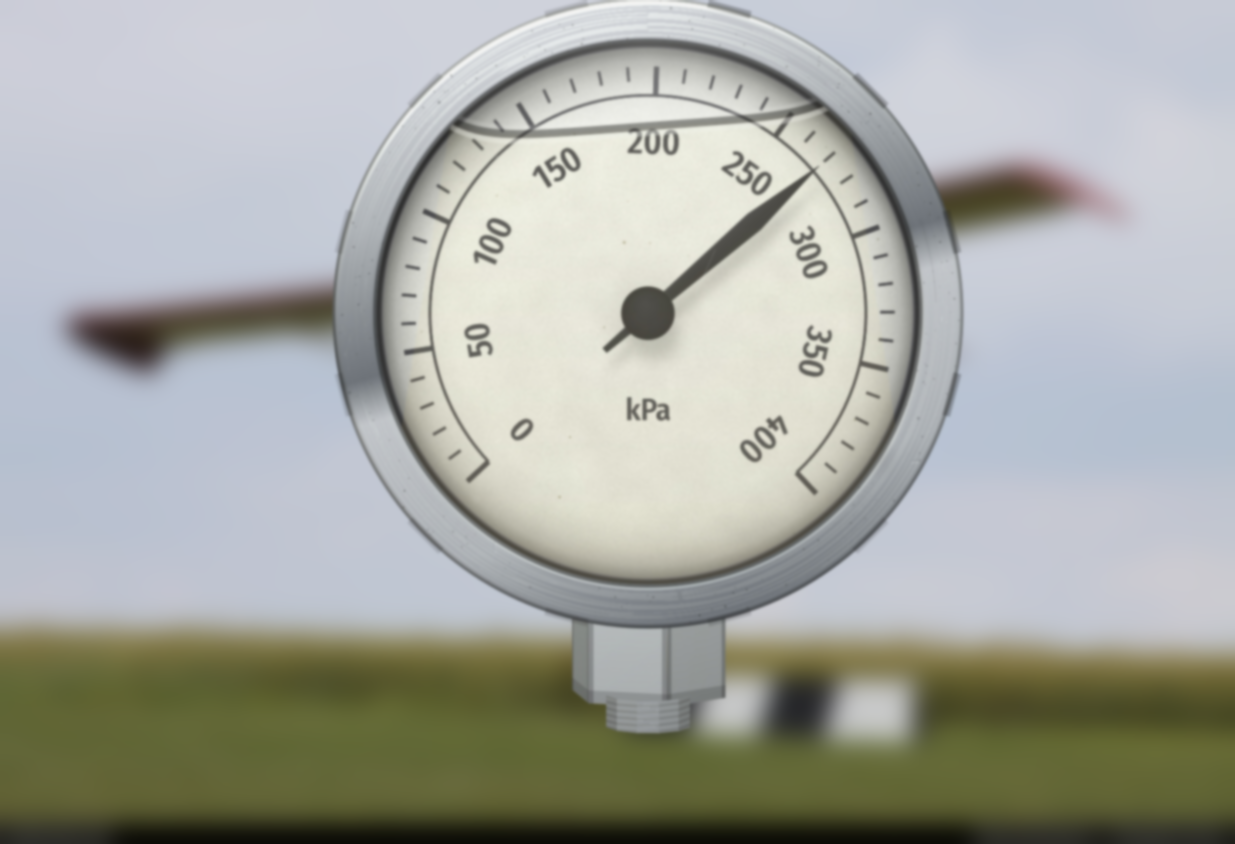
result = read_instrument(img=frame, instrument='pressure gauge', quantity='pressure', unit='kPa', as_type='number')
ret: 270 kPa
